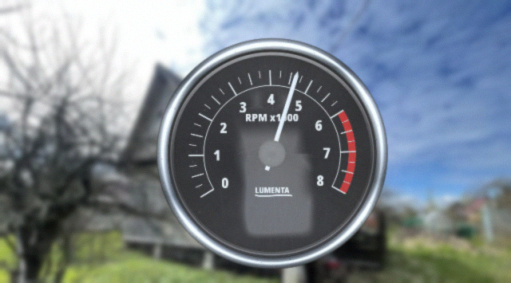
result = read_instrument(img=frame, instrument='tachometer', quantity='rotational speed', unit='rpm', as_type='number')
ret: 4625 rpm
